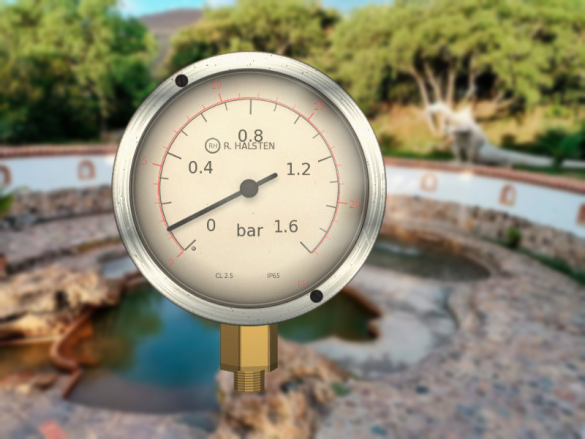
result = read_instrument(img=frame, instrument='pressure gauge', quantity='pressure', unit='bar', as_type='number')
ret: 0.1 bar
